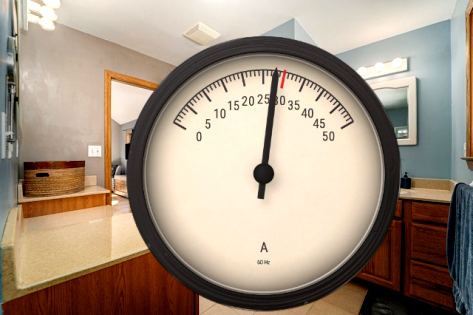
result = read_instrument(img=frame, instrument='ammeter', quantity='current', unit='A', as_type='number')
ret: 28 A
